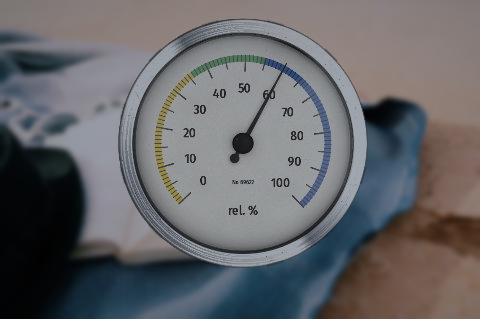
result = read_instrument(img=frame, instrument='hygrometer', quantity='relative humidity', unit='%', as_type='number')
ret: 60 %
